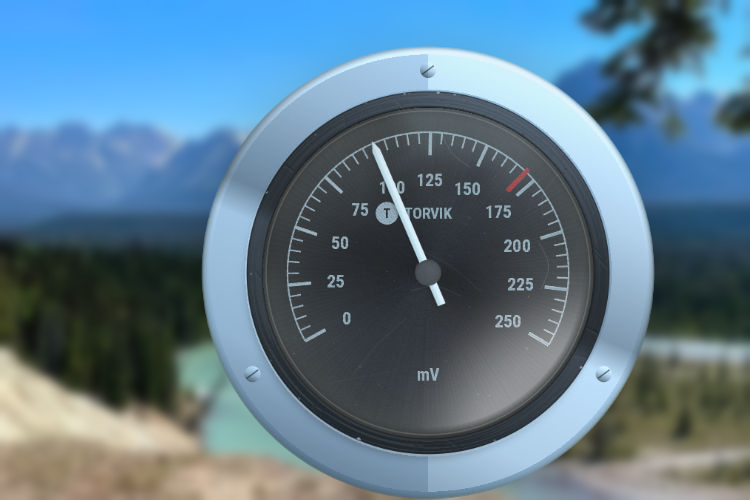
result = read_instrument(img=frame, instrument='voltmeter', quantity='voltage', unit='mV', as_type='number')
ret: 100 mV
